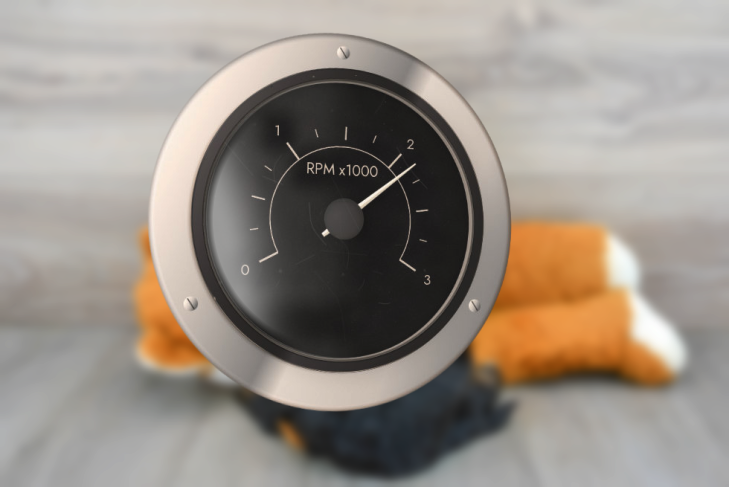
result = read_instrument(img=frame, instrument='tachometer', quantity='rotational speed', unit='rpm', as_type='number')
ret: 2125 rpm
